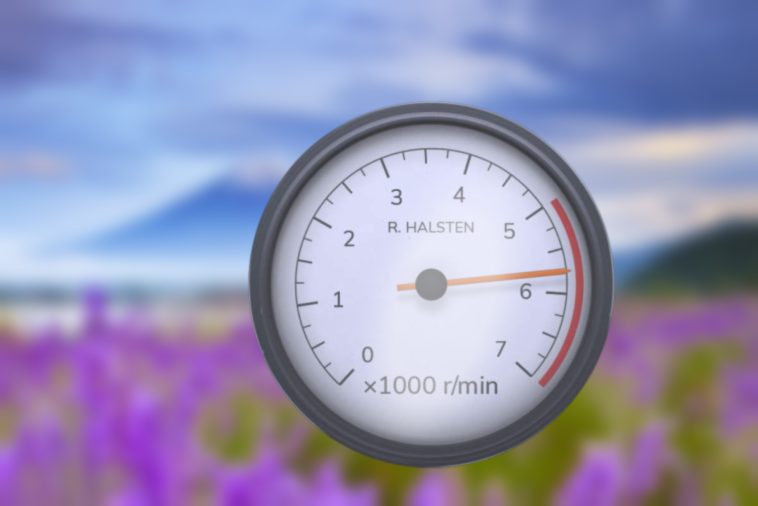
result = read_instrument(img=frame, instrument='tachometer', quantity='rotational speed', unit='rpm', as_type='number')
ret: 5750 rpm
